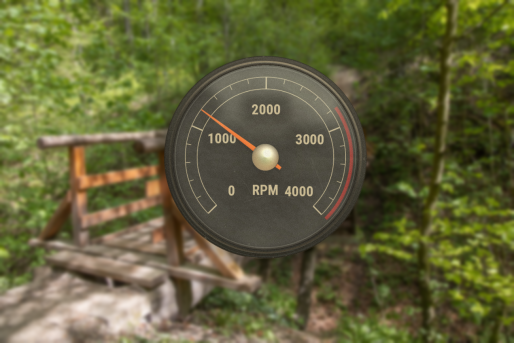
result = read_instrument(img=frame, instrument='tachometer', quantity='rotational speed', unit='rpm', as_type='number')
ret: 1200 rpm
